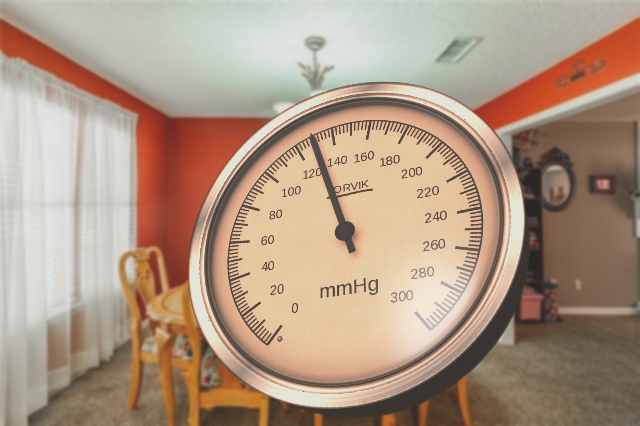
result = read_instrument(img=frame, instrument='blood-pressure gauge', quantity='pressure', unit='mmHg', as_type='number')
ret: 130 mmHg
